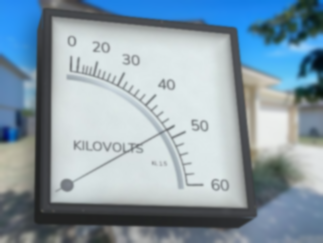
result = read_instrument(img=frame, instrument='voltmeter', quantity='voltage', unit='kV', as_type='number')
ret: 48 kV
